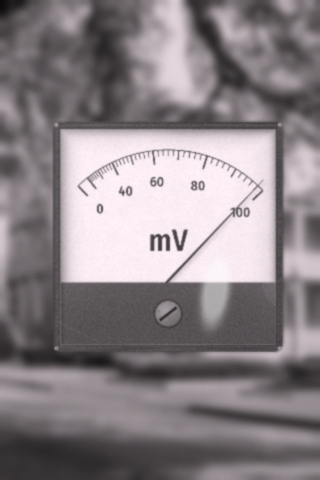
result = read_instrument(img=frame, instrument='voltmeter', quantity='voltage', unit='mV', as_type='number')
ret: 98 mV
